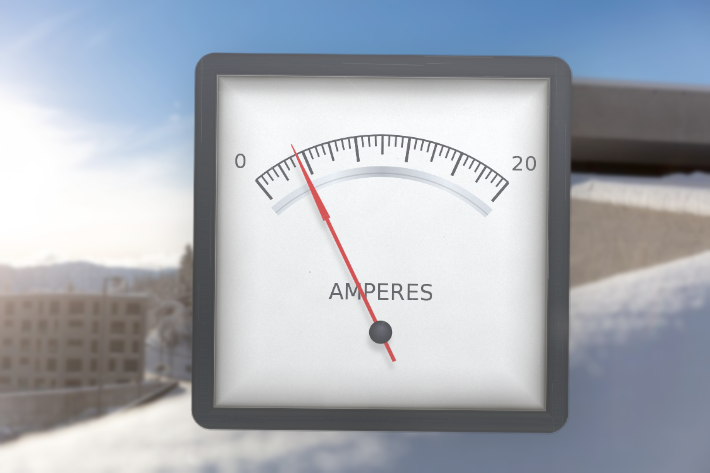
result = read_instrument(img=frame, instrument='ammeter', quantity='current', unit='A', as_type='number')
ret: 3.5 A
